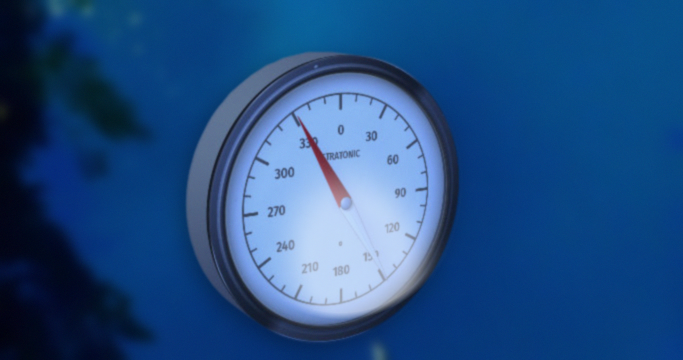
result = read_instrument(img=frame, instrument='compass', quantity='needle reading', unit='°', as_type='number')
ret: 330 °
